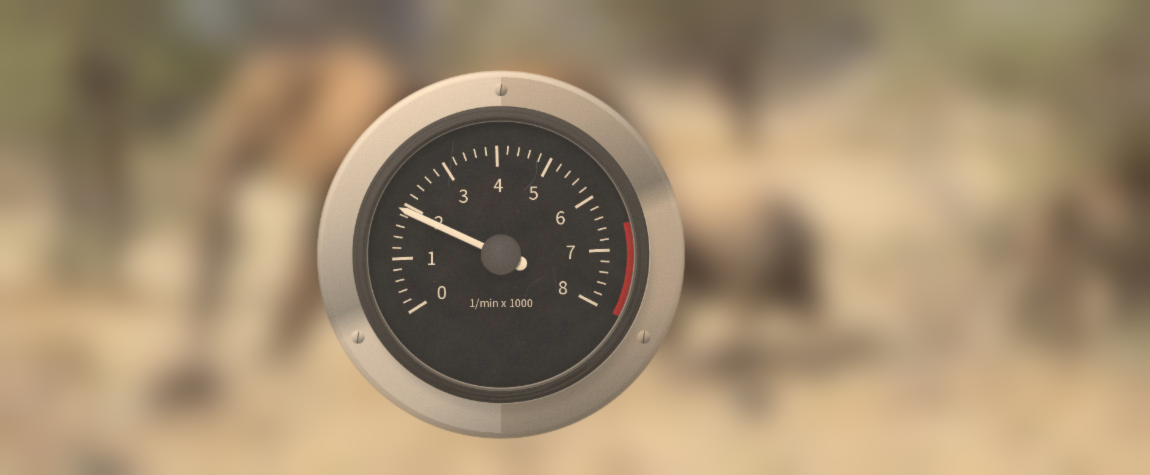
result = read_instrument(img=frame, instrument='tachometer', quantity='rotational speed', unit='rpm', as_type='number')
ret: 1900 rpm
